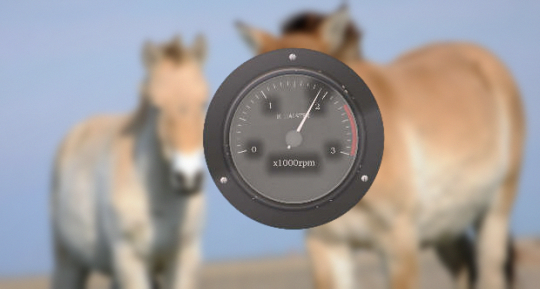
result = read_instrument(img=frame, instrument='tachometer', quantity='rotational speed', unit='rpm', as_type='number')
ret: 1900 rpm
